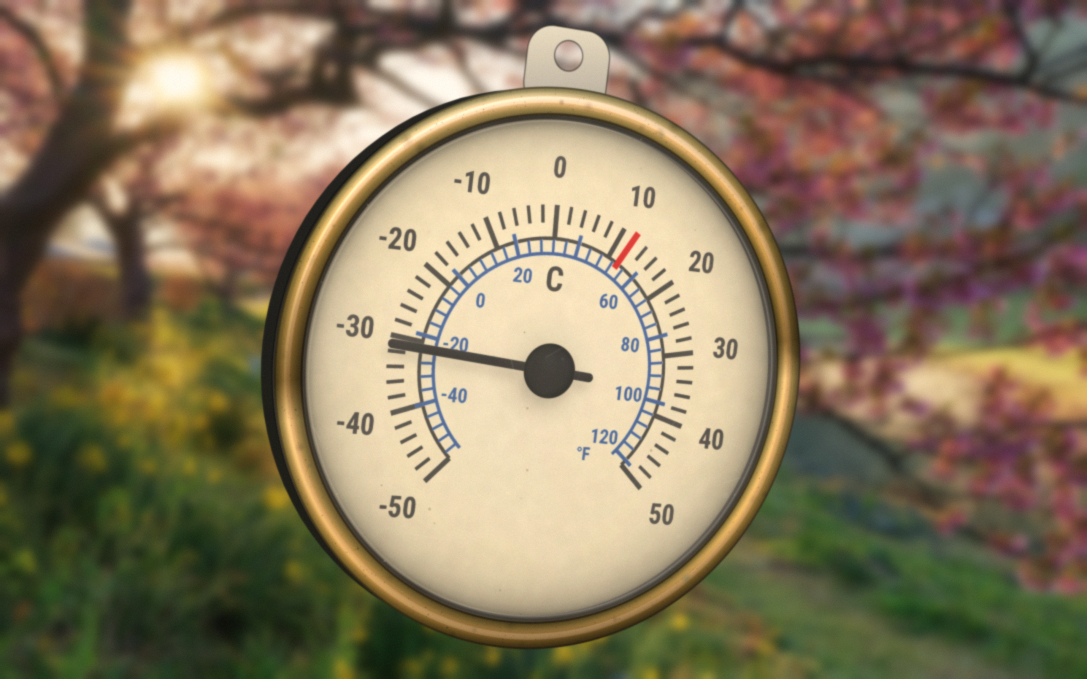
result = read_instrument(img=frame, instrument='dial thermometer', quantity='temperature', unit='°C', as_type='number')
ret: -31 °C
